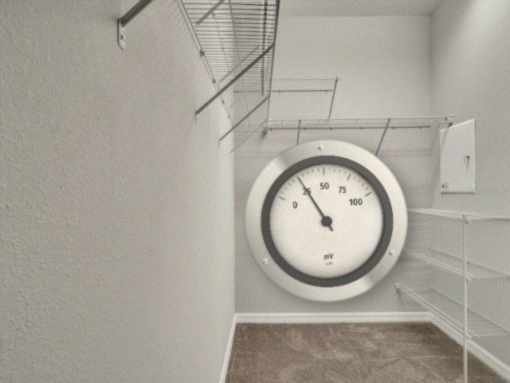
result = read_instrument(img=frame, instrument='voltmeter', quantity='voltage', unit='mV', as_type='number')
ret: 25 mV
